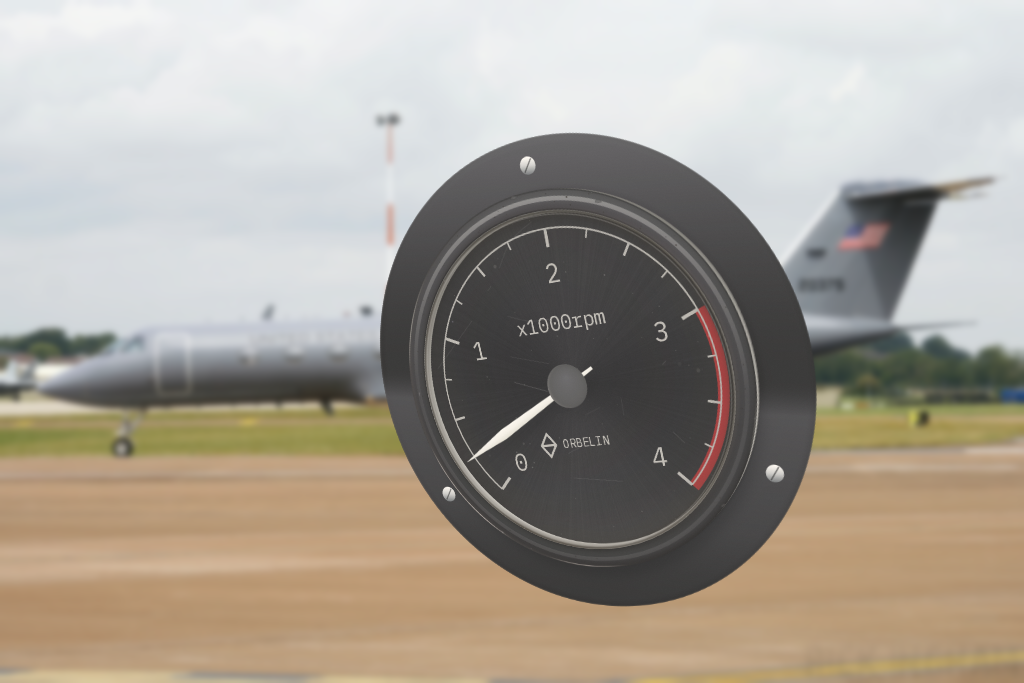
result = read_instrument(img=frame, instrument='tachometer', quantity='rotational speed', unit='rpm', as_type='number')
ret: 250 rpm
